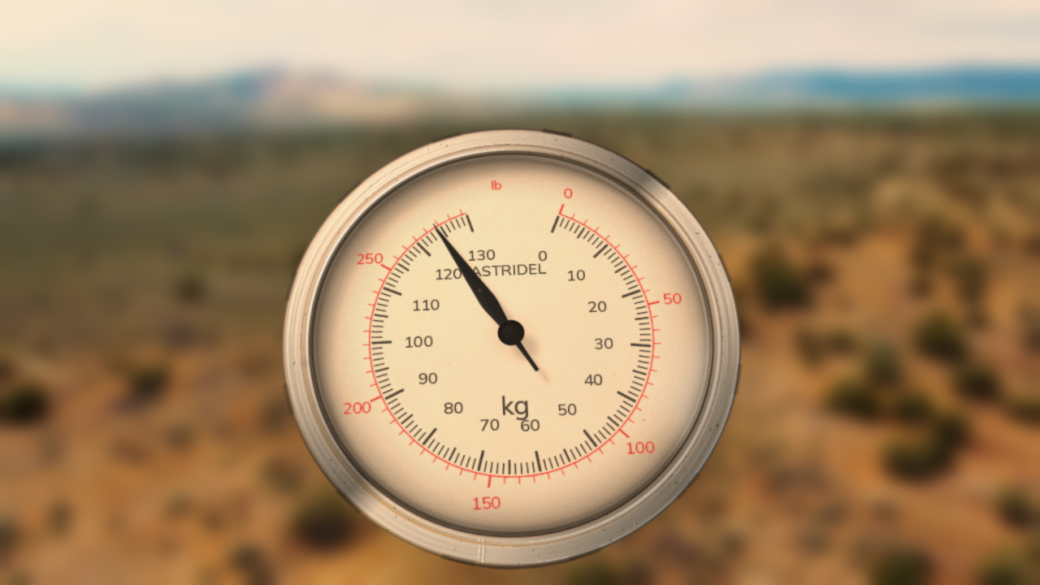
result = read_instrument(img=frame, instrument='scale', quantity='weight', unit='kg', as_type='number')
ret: 124 kg
